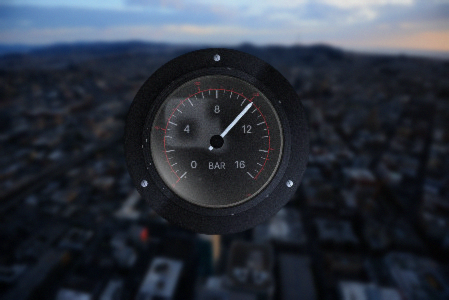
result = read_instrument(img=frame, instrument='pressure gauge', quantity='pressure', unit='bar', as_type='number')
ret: 10.5 bar
